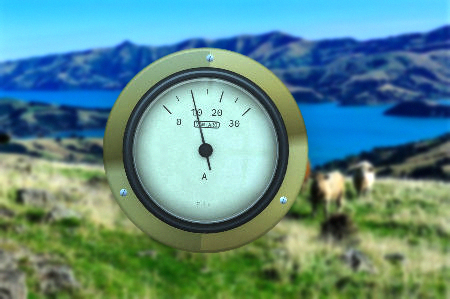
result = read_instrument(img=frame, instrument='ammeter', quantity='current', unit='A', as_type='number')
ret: 10 A
